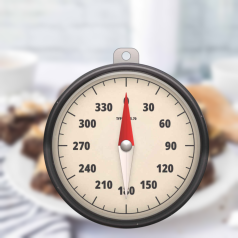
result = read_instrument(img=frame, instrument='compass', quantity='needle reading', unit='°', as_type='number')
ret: 0 °
